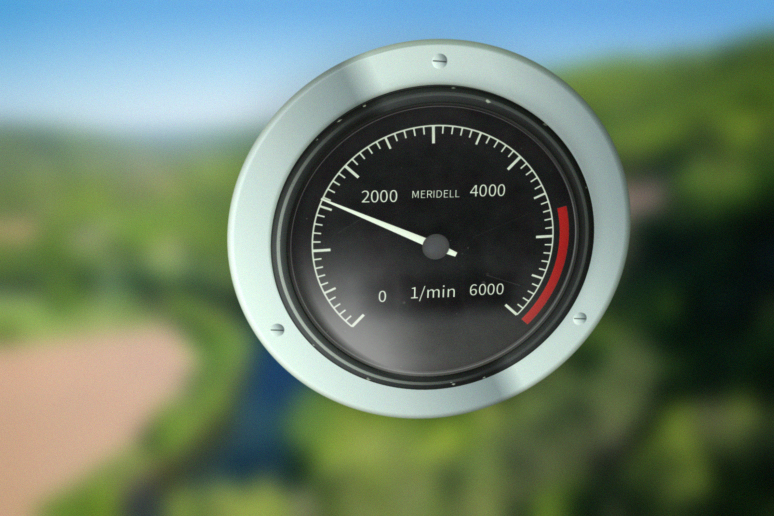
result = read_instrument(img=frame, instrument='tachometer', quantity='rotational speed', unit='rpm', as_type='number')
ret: 1600 rpm
